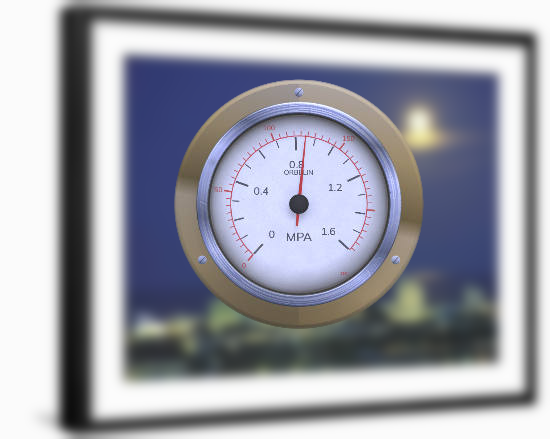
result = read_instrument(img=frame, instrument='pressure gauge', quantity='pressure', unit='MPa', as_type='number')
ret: 0.85 MPa
